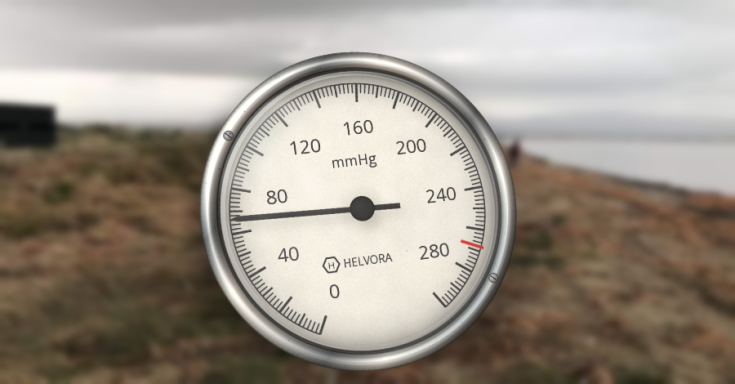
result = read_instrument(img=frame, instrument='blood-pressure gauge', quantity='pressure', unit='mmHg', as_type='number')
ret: 66 mmHg
